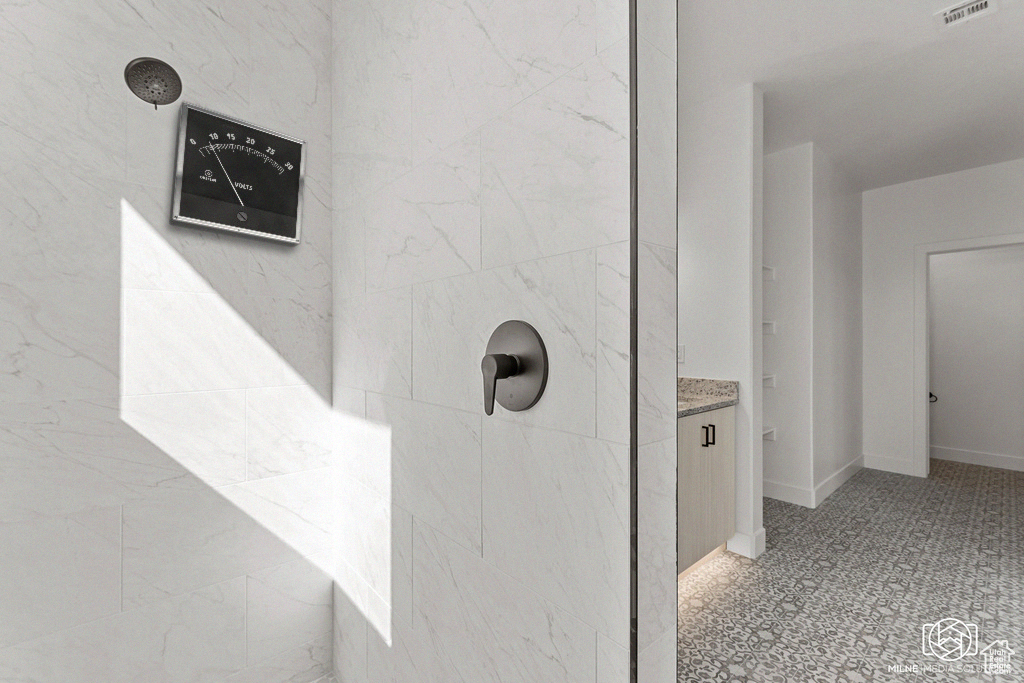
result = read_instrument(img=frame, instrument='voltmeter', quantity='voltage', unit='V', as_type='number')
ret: 7.5 V
